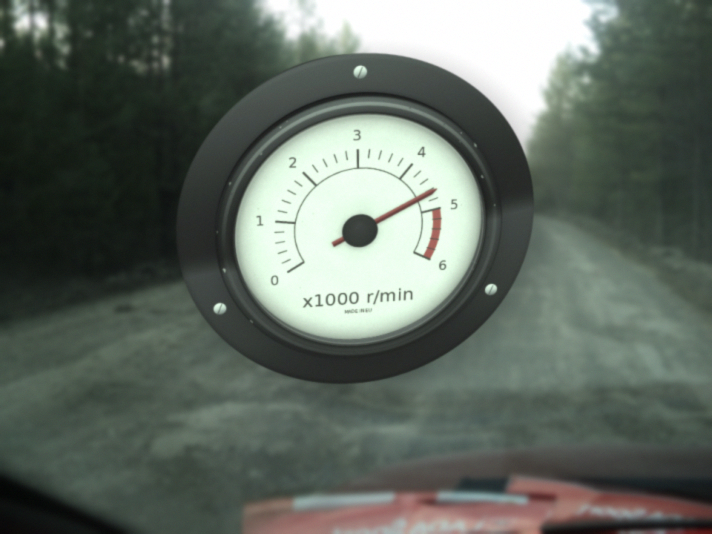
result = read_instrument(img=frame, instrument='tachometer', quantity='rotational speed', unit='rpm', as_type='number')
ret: 4600 rpm
